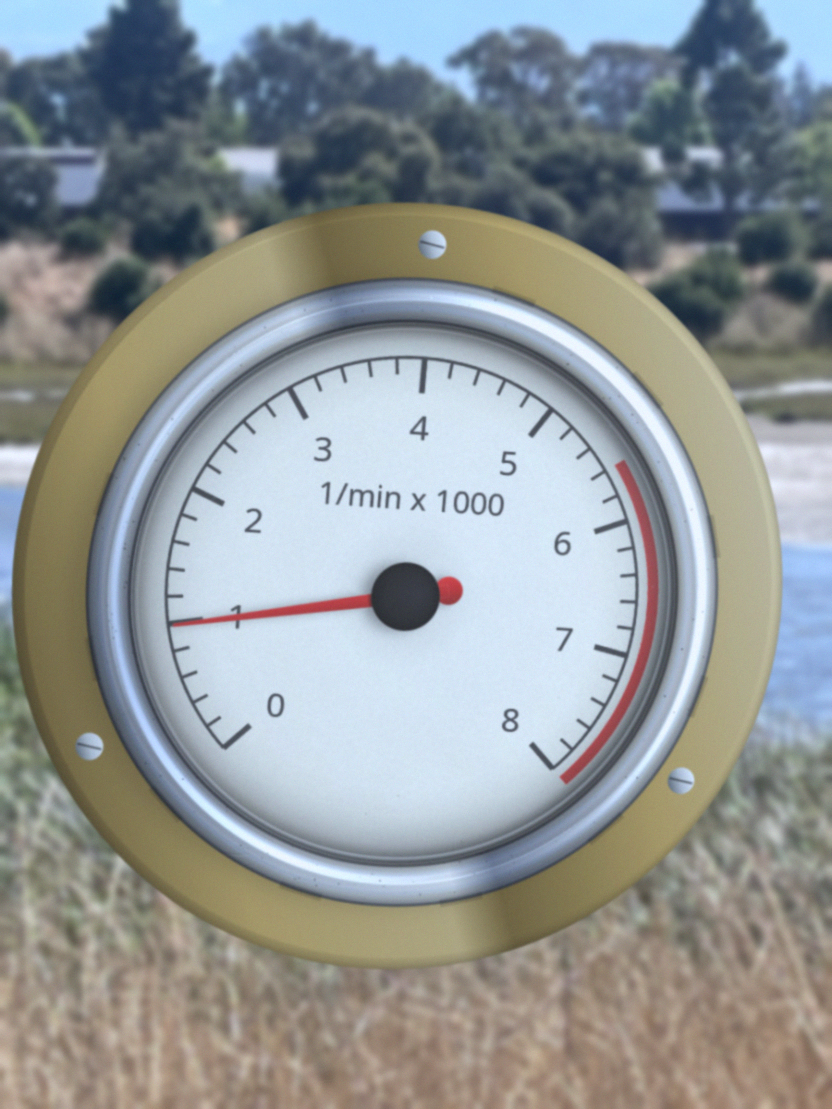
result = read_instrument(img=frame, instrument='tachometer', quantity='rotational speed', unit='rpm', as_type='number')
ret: 1000 rpm
